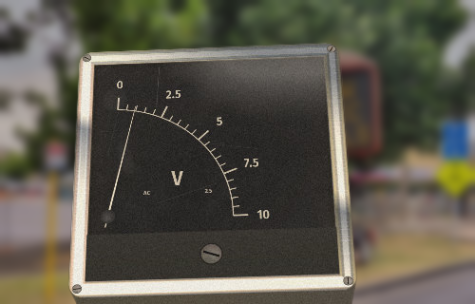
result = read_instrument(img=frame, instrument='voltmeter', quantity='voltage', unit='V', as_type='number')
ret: 1 V
